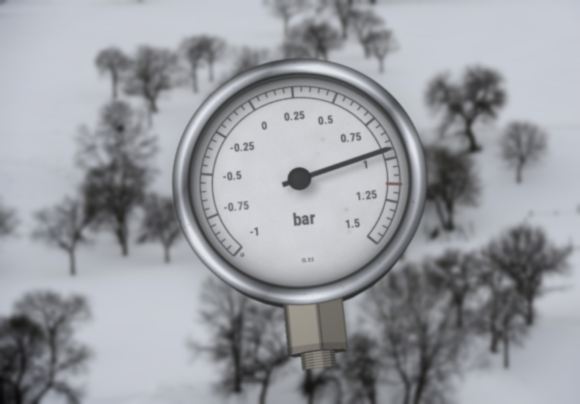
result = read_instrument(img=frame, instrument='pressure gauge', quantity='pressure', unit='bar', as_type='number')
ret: 0.95 bar
